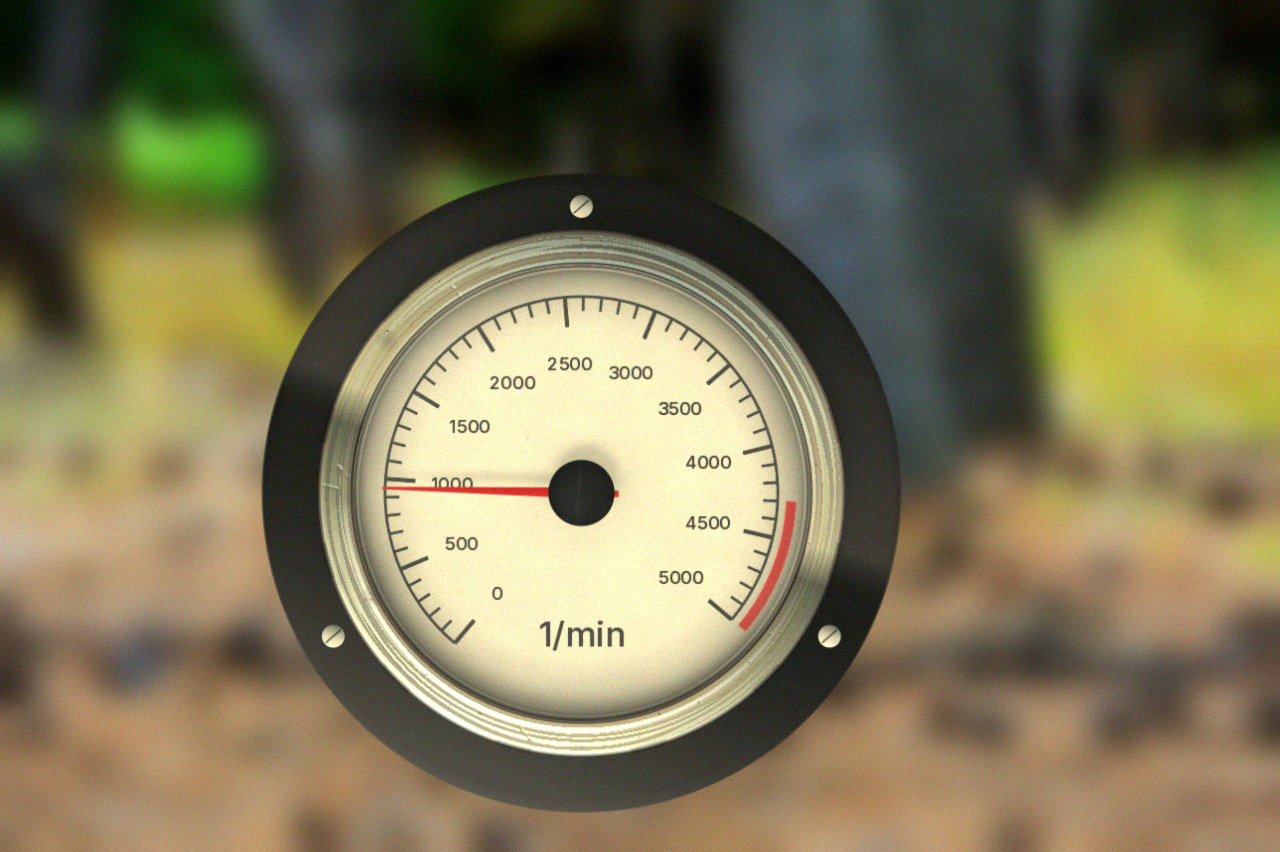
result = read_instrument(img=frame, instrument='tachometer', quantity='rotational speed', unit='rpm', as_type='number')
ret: 950 rpm
